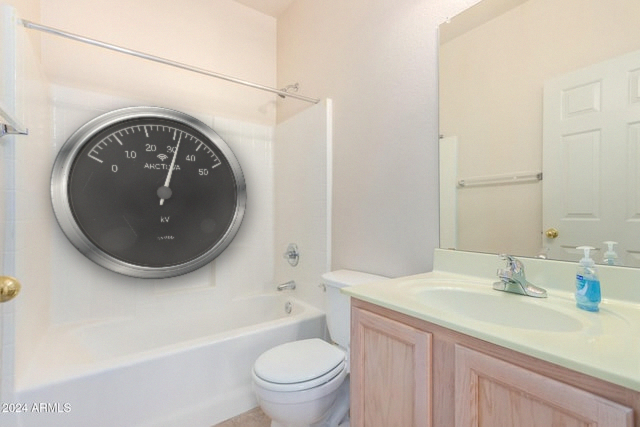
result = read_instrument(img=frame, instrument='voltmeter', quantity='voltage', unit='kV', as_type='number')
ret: 32 kV
